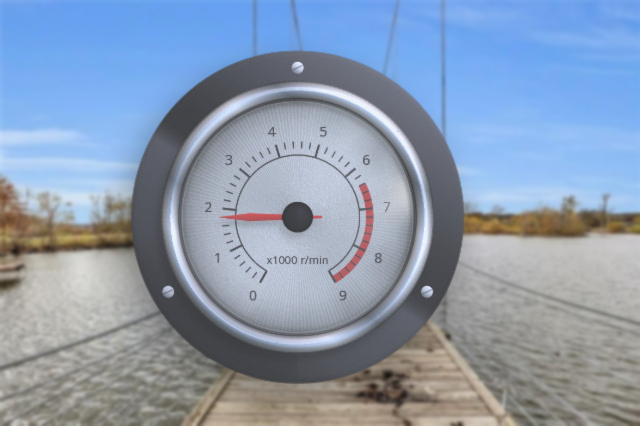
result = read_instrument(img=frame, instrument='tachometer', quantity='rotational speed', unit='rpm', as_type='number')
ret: 1800 rpm
